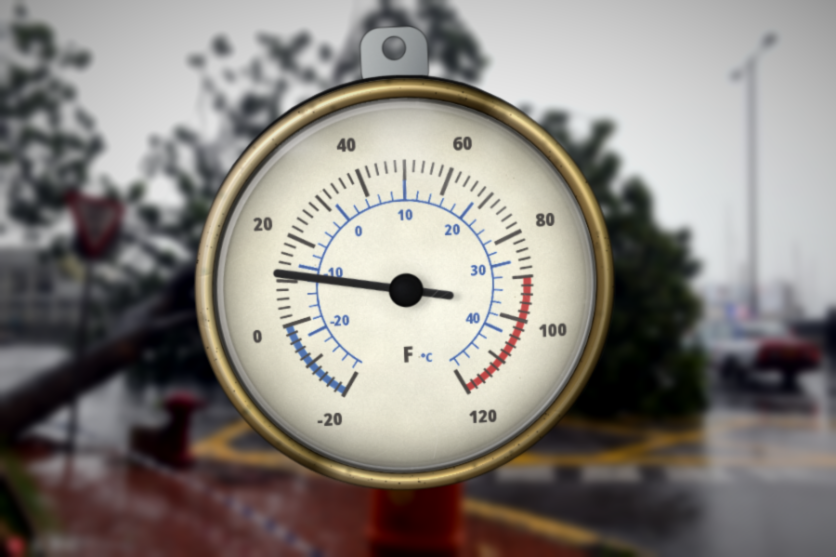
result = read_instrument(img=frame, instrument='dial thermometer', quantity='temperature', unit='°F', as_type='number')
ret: 12 °F
